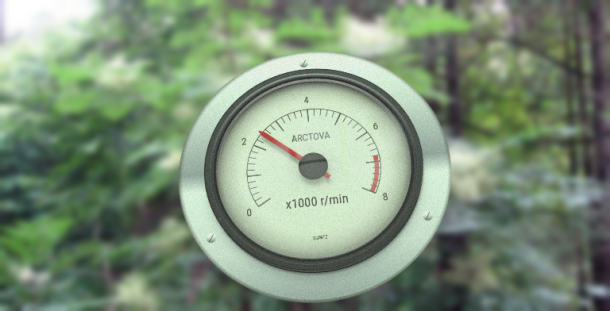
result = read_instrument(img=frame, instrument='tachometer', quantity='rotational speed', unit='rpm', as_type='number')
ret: 2400 rpm
